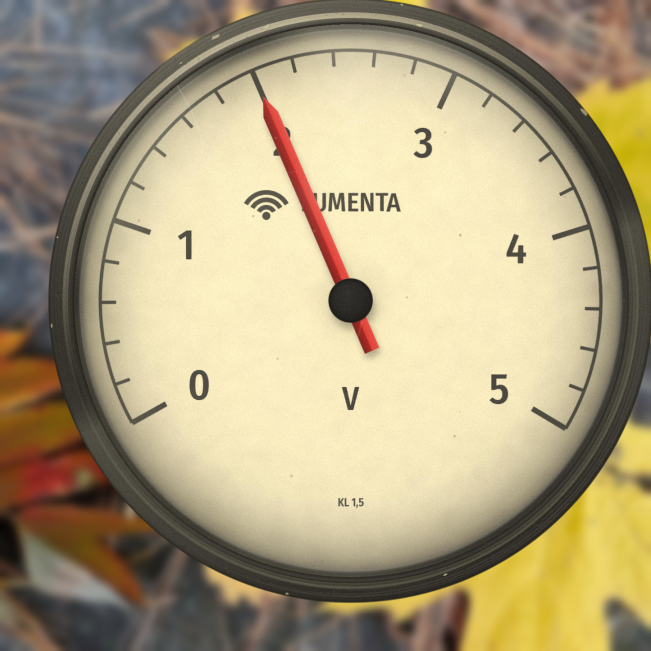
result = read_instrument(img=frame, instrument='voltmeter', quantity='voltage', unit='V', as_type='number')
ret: 2 V
